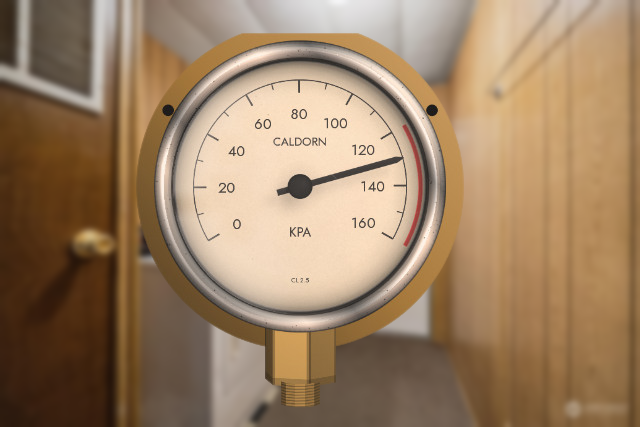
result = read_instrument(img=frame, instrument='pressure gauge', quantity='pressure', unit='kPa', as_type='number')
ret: 130 kPa
